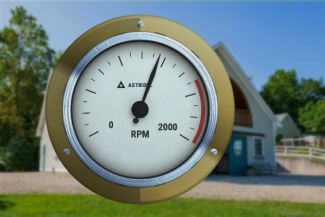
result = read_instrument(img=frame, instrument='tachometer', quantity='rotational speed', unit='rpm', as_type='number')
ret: 1150 rpm
